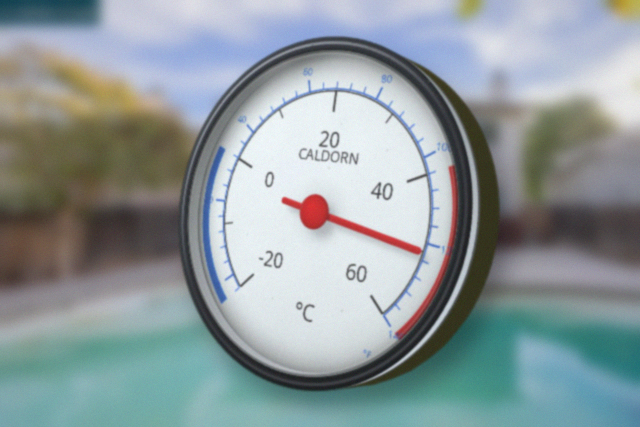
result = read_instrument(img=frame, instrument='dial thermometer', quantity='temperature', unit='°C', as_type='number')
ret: 50 °C
